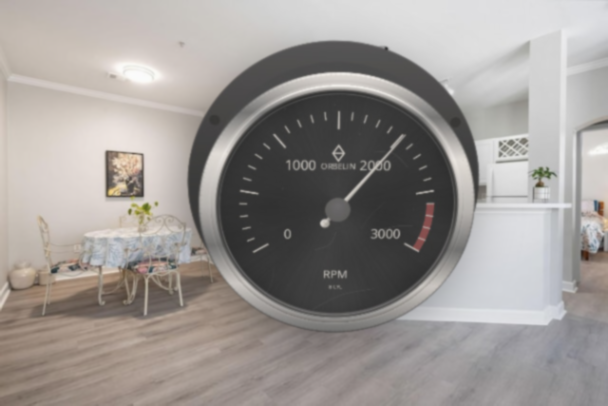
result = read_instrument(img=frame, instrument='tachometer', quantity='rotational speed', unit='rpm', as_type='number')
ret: 2000 rpm
